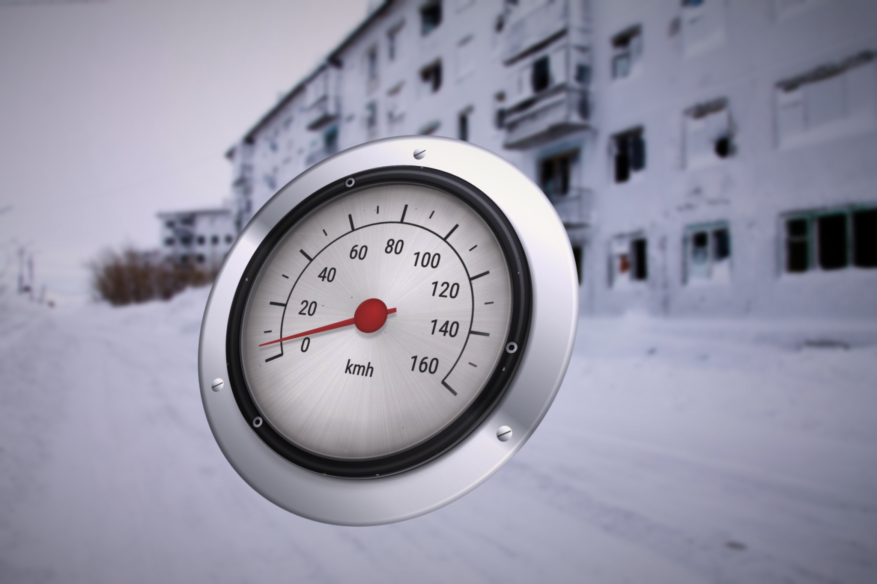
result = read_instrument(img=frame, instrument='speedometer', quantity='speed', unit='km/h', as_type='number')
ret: 5 km/h
